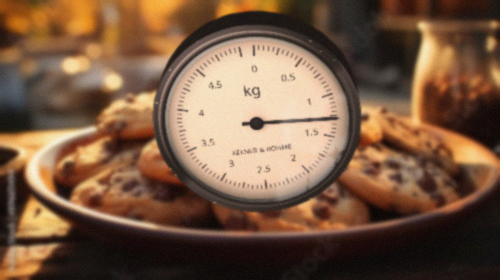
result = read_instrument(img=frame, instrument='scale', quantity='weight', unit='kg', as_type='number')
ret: 1.25 kg
